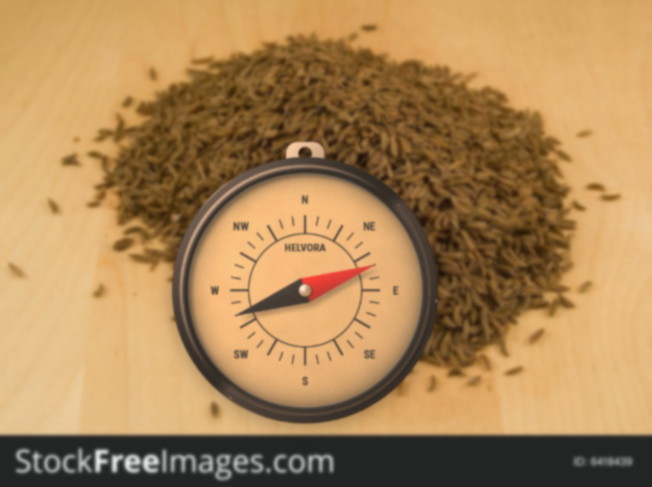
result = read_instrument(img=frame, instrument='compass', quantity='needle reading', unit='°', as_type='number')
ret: 70 °
